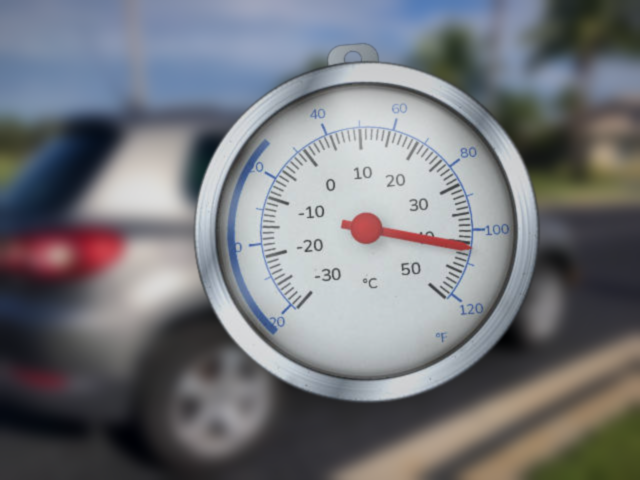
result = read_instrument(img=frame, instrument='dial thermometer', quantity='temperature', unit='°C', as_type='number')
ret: 41 °C
